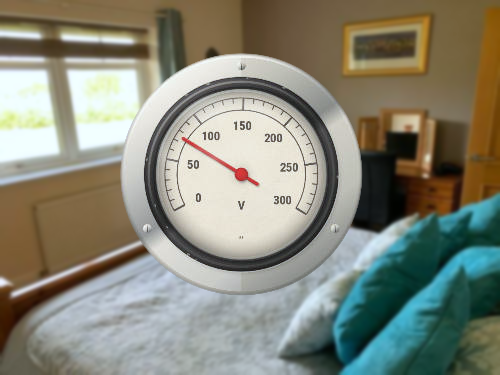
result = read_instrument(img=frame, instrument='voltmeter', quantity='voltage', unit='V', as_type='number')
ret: 75 V
